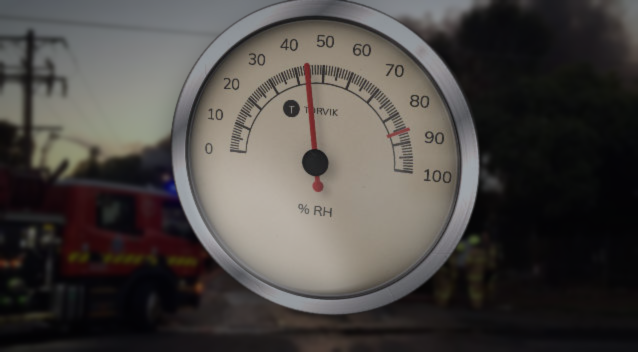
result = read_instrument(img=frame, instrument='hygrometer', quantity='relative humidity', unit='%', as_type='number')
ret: 45 %
